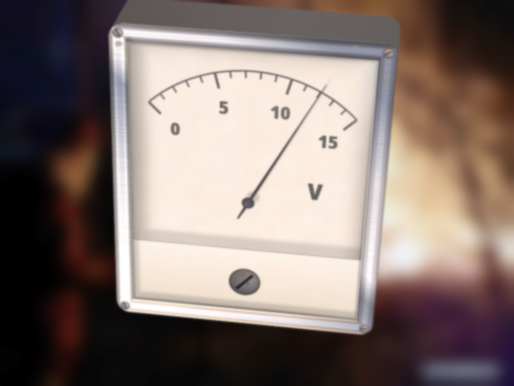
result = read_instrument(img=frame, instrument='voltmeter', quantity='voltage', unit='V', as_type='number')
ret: 12 V
